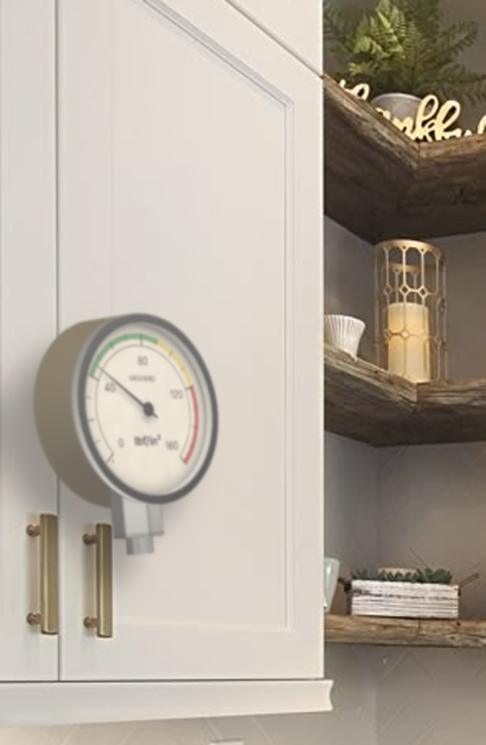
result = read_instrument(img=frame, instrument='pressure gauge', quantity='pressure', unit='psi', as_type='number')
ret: 45 psi
